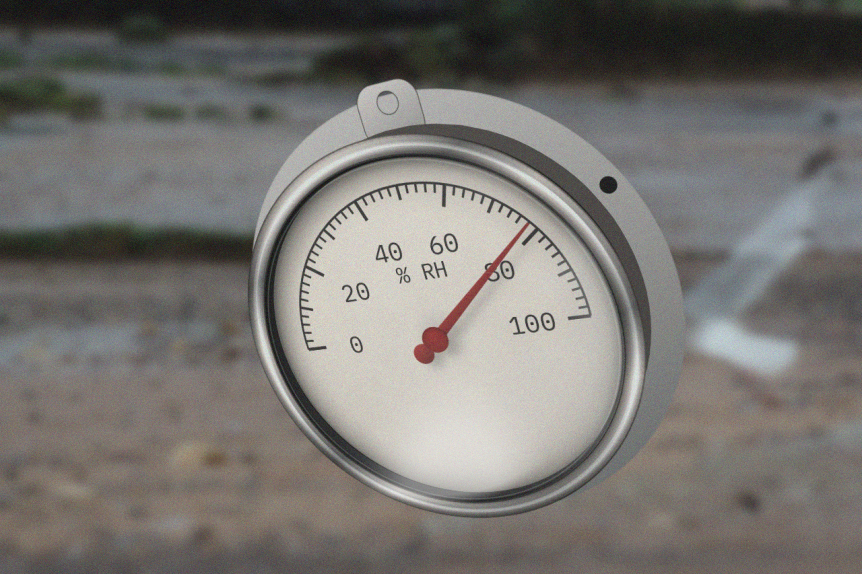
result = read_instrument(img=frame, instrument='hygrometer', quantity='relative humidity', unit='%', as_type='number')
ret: 78 %
